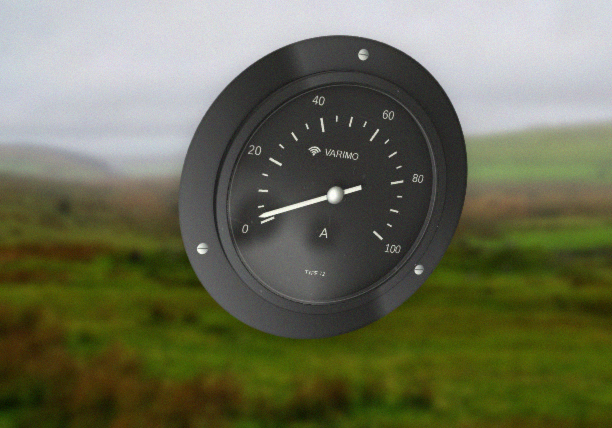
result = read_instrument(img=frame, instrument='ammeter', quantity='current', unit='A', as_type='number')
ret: 2.5 A
